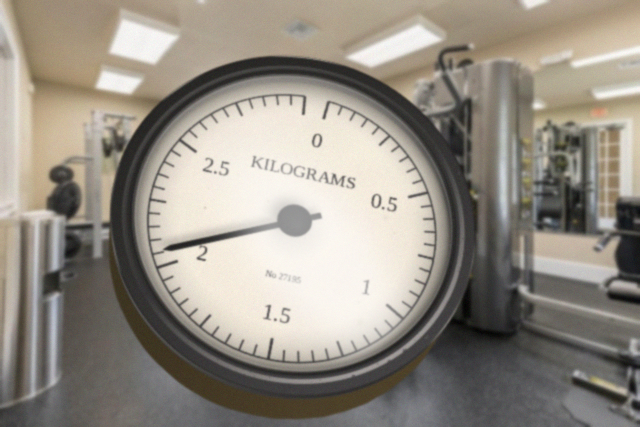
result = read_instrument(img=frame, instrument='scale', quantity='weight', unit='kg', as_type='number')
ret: 2.05 kg
